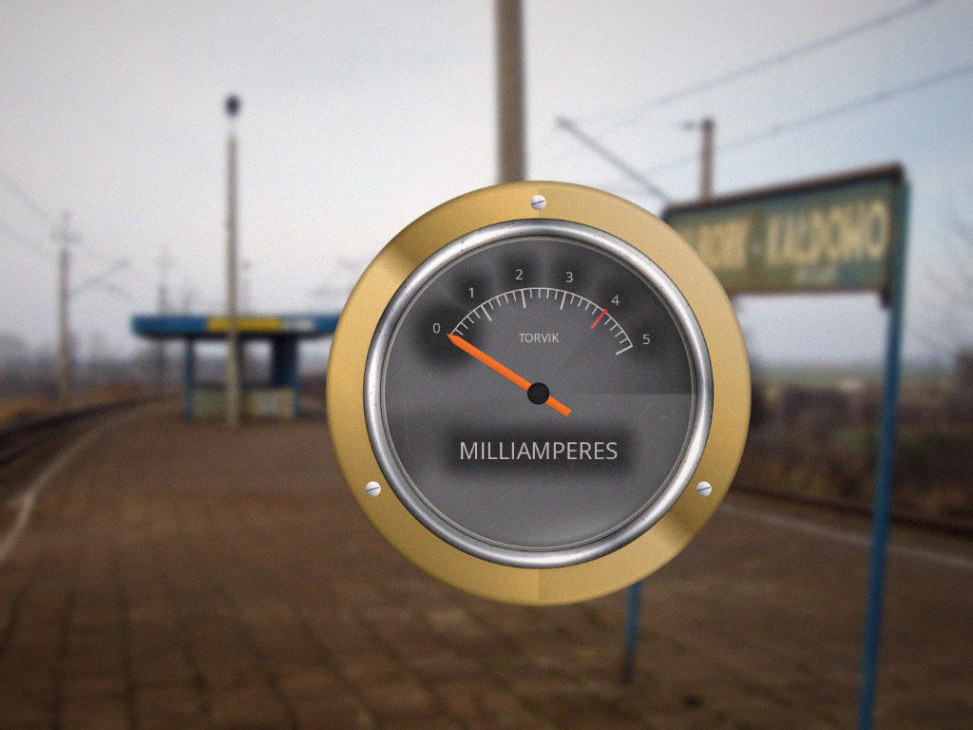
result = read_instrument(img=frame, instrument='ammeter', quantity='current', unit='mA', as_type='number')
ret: 0 mA
